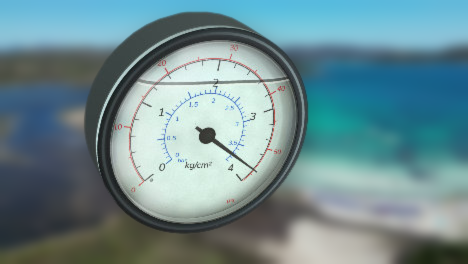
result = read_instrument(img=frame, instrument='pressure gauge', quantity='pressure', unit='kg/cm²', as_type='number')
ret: 3.8 kg/cm²
